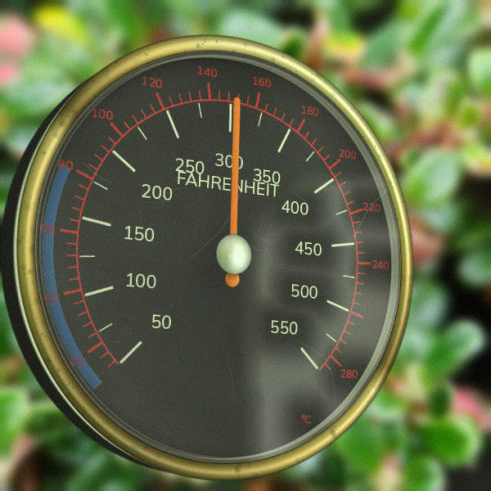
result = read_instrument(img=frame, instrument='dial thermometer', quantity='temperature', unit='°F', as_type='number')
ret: 300 °F
